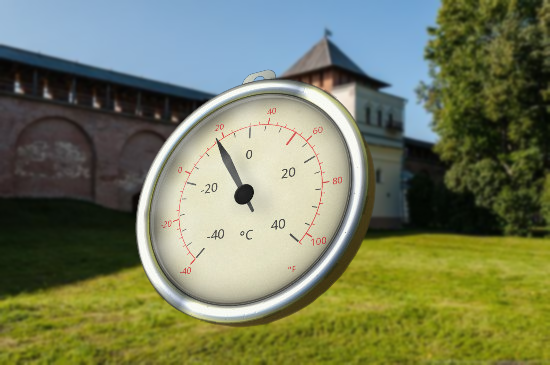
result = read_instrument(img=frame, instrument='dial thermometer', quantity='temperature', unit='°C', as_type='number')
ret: -8 °C
